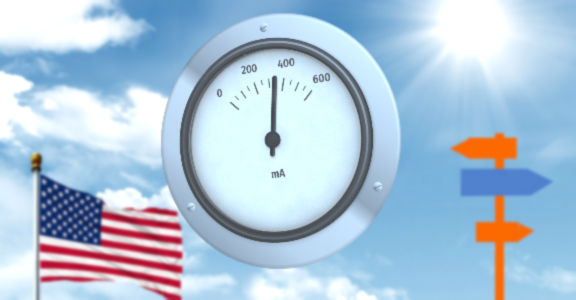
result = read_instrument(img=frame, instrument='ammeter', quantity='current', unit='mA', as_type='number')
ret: 350 mA
